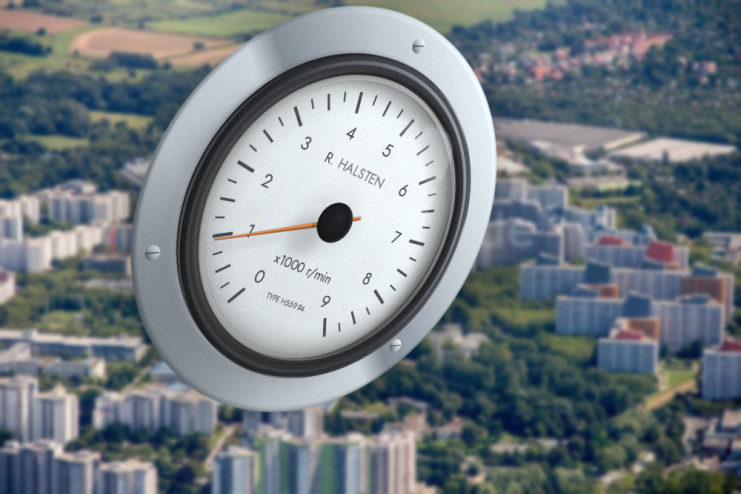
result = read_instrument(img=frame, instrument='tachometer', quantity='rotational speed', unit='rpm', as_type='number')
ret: 1000 rpm
